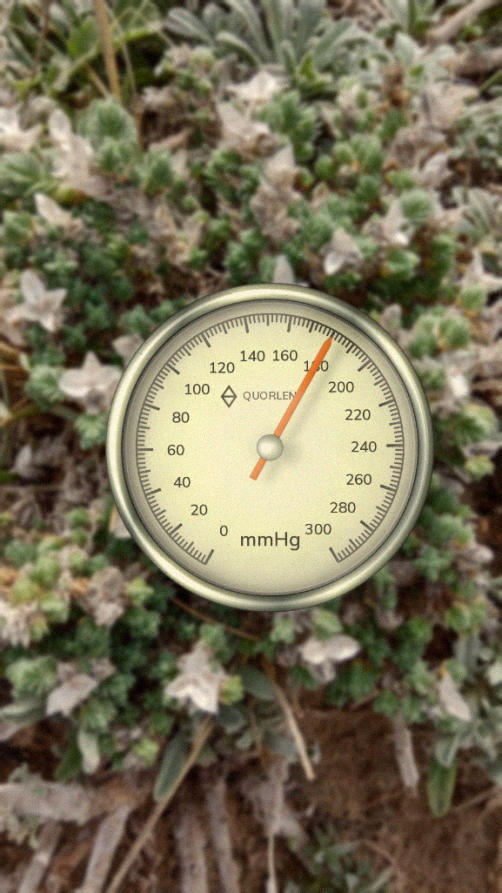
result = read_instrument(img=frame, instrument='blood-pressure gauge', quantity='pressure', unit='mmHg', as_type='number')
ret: 180 mmHg
